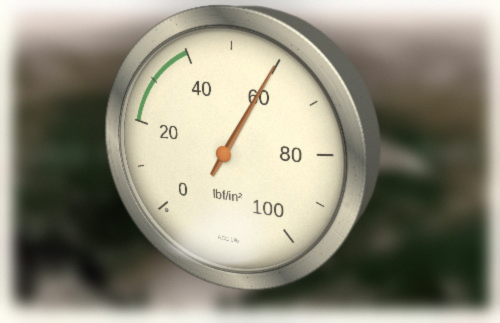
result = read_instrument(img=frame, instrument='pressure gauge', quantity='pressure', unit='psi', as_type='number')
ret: 60 psi
